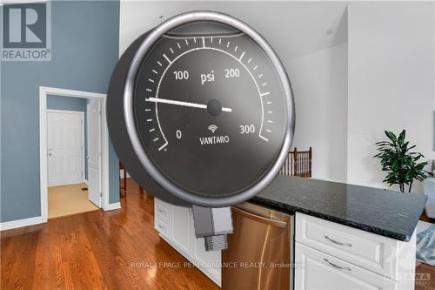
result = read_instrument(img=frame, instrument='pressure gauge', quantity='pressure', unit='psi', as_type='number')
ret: 50 psi
